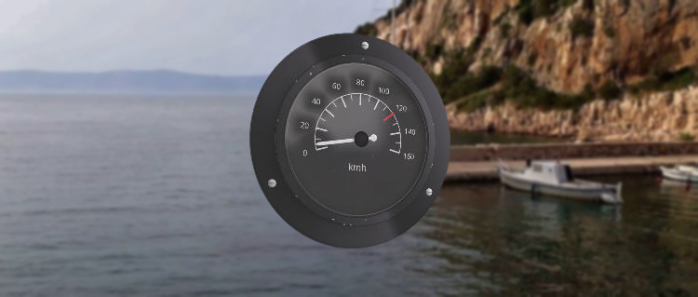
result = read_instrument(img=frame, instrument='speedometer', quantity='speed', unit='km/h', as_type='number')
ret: 5 km/h
